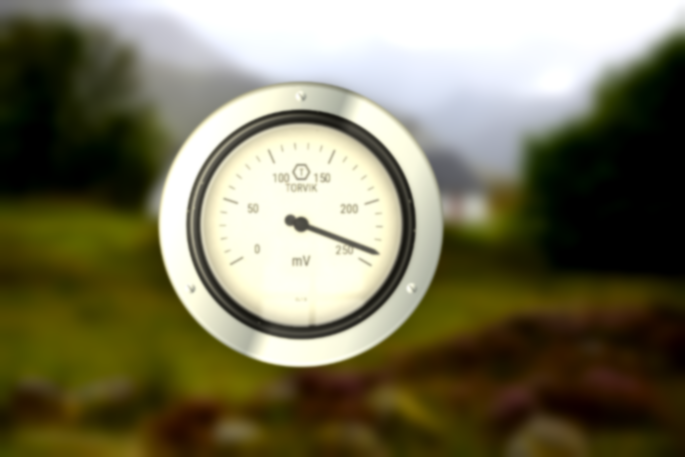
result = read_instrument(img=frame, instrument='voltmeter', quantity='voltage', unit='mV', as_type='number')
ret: 240 mV
